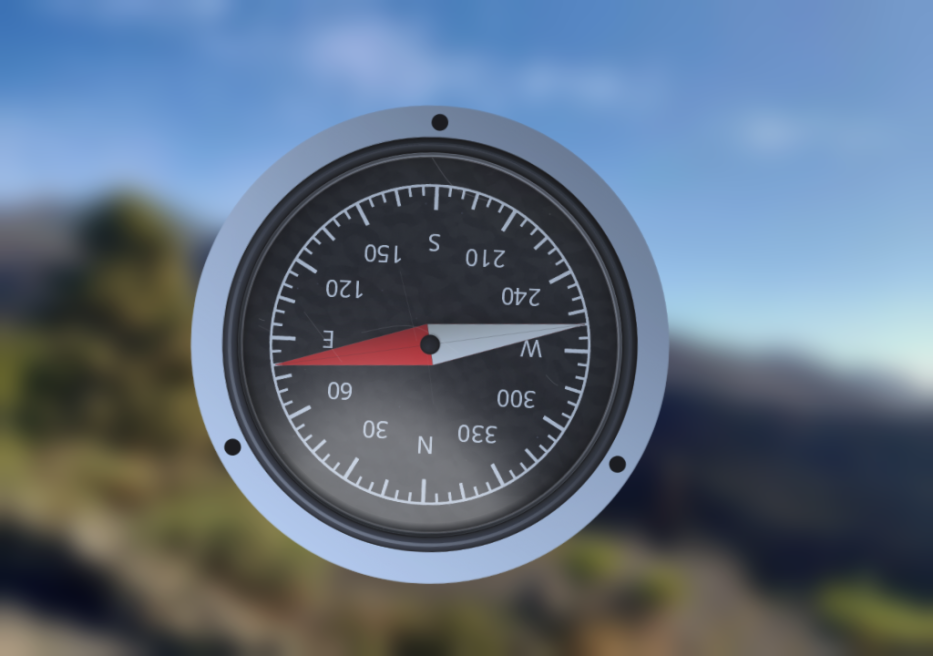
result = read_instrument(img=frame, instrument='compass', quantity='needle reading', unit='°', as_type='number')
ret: 80 °
